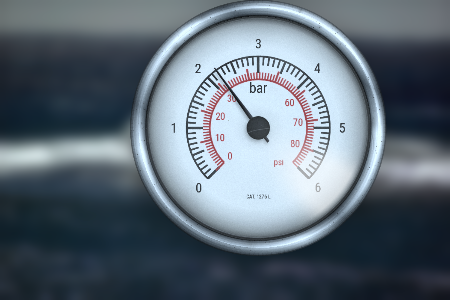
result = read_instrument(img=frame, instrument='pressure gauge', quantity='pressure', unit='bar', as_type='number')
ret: 2.2 bar
